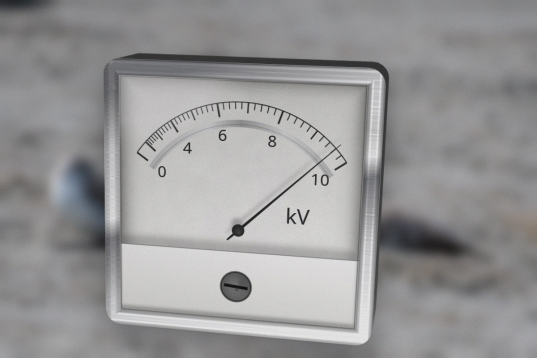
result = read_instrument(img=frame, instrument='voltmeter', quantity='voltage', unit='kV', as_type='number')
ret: 9.6 kV
